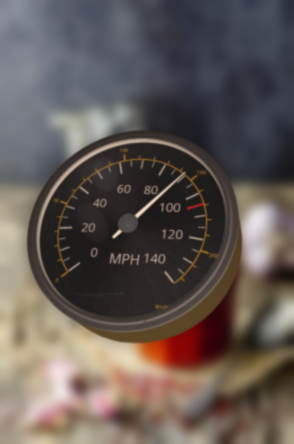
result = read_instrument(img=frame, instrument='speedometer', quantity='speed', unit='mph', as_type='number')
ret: 90 mph
